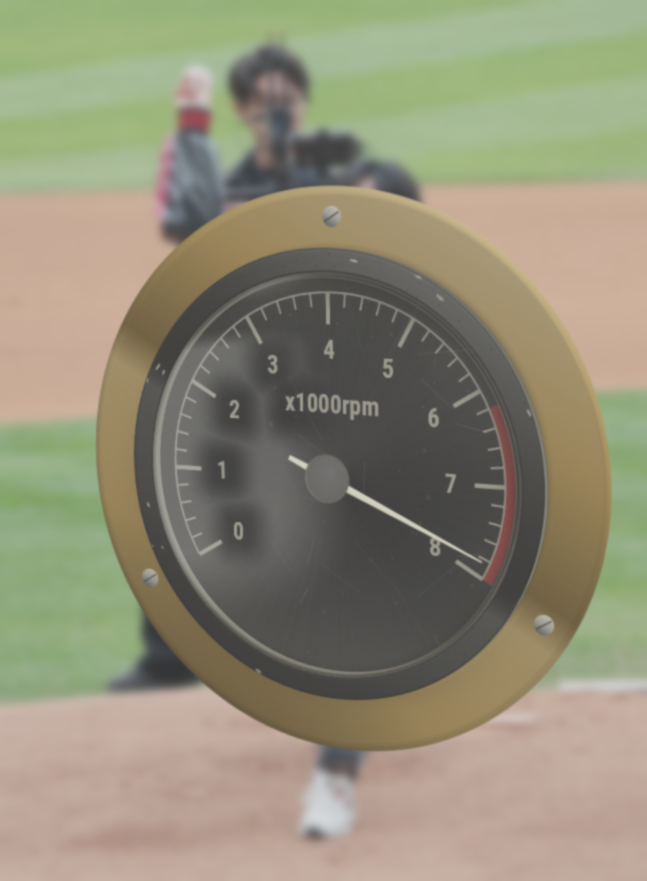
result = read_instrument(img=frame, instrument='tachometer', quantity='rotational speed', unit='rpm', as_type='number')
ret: 7800 rpm
